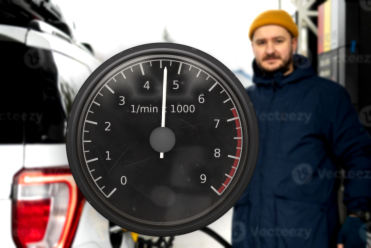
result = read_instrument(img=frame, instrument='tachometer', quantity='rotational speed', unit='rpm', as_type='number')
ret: 4625 rpm
